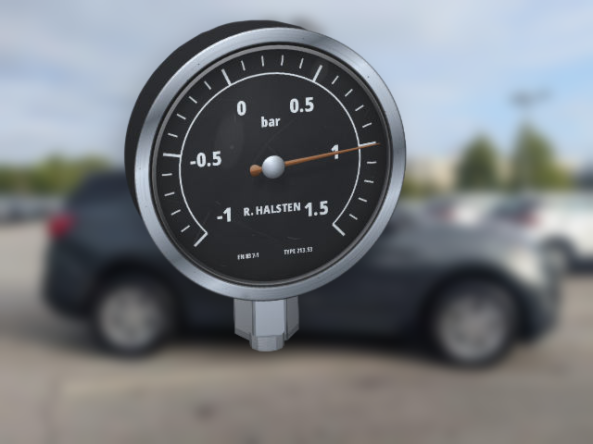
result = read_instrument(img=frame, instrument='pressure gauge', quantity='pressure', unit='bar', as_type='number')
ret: 1 bar
